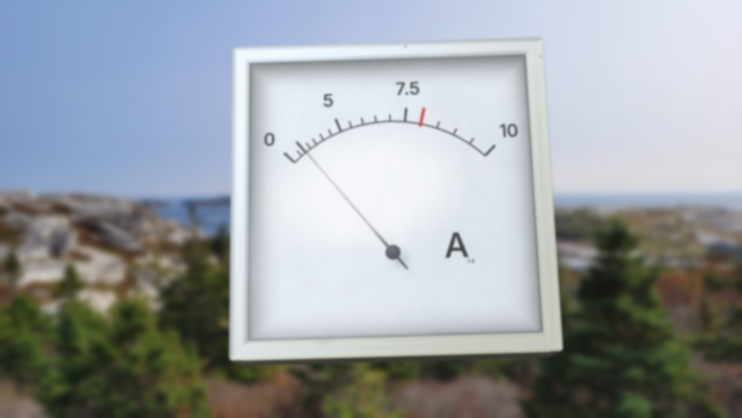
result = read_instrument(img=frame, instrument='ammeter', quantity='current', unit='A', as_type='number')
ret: 2.5 A
